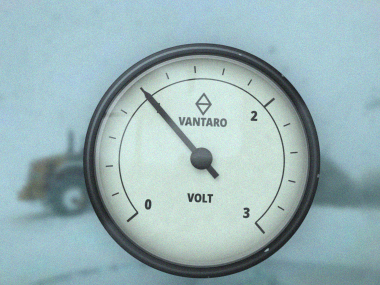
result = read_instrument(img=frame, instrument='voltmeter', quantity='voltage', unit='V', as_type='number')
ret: 1 V
